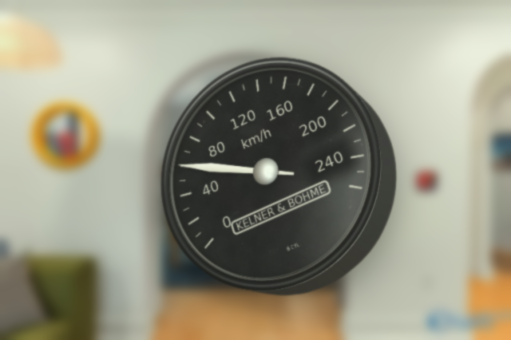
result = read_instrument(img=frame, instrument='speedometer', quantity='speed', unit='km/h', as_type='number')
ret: 60 km/h
